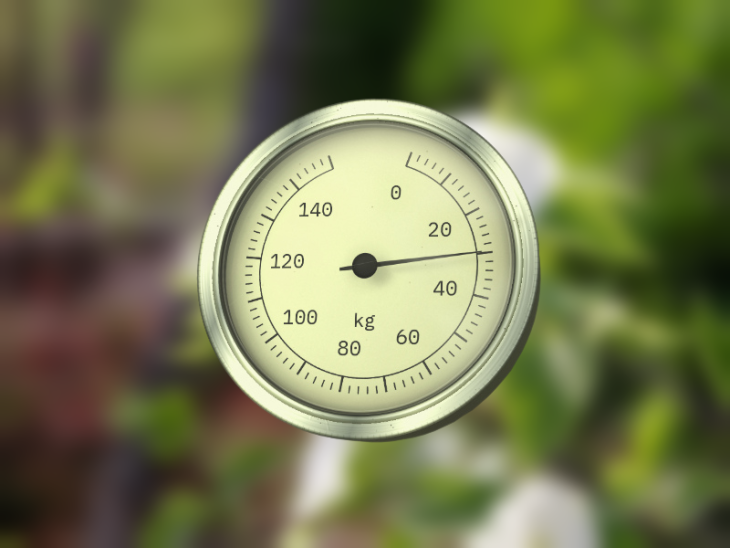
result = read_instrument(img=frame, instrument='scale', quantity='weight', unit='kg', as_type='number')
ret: 30 kg
